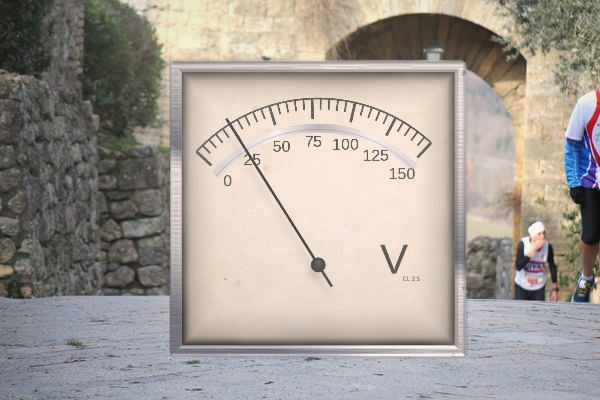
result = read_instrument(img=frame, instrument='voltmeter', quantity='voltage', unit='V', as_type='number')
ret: 25 V
